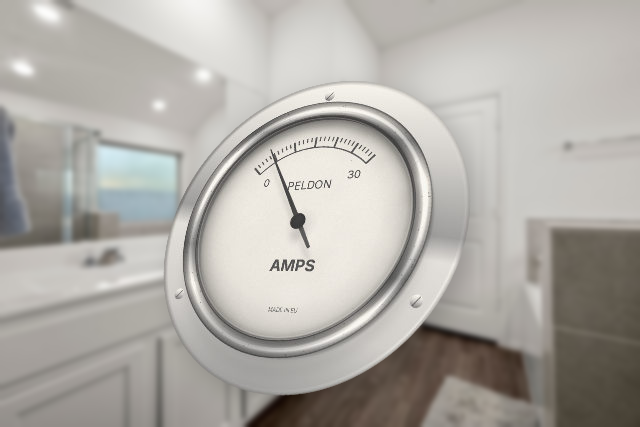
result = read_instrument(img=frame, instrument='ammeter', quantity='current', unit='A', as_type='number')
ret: 5 A
